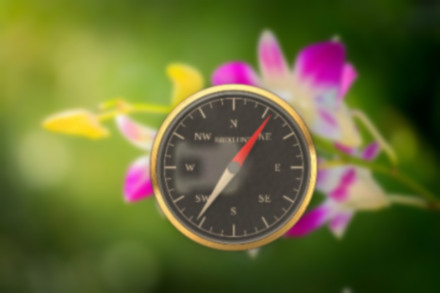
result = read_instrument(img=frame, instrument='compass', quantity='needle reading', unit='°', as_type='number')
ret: 35 °
